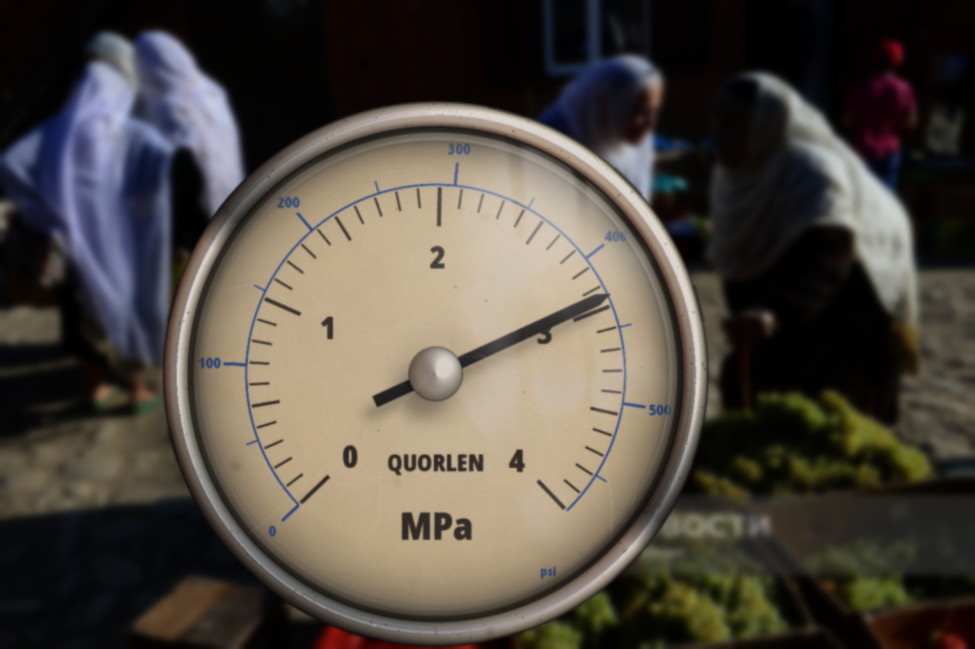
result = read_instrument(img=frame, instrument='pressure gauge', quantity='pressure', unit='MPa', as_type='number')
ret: 2.95 MPa
